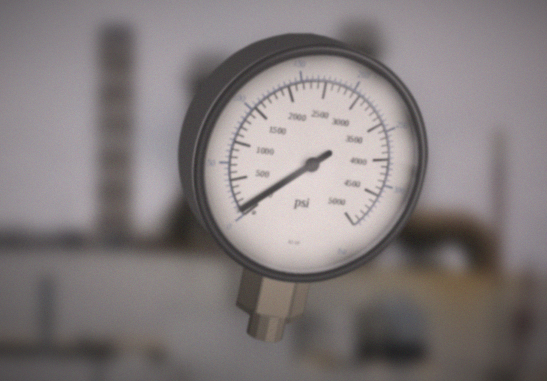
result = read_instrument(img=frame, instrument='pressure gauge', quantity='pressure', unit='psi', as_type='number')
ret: 100 psi
